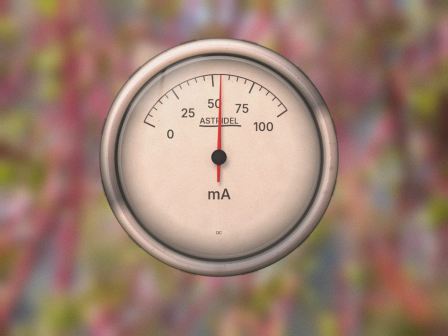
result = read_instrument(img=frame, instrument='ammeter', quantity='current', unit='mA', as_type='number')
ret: 55 mA
